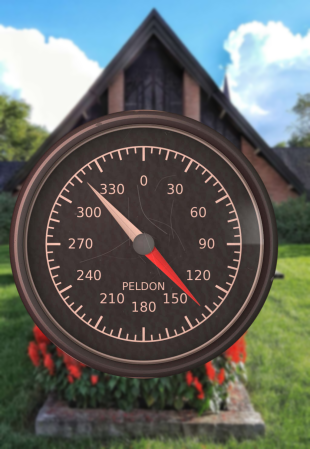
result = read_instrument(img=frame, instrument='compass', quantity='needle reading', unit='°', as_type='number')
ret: 137.5 °
